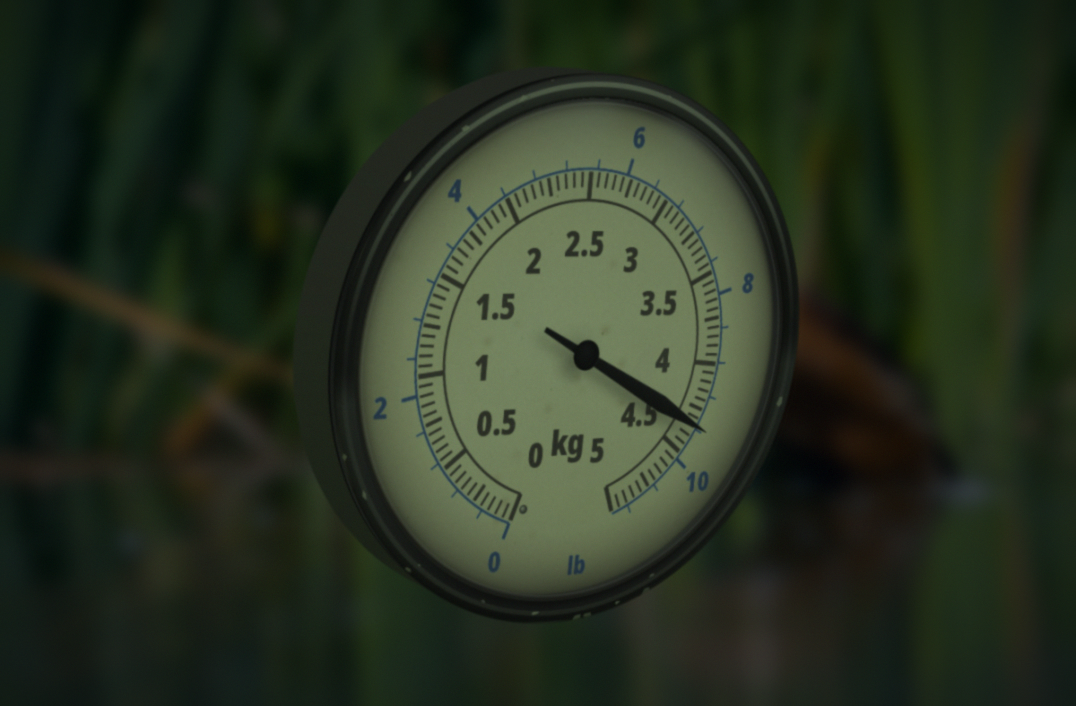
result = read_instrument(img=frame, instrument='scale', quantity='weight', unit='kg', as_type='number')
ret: 4.35 kg
